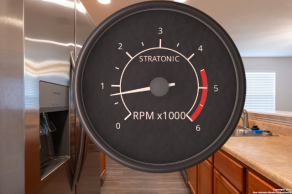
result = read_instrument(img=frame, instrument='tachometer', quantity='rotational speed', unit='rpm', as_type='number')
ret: 750 rpm
